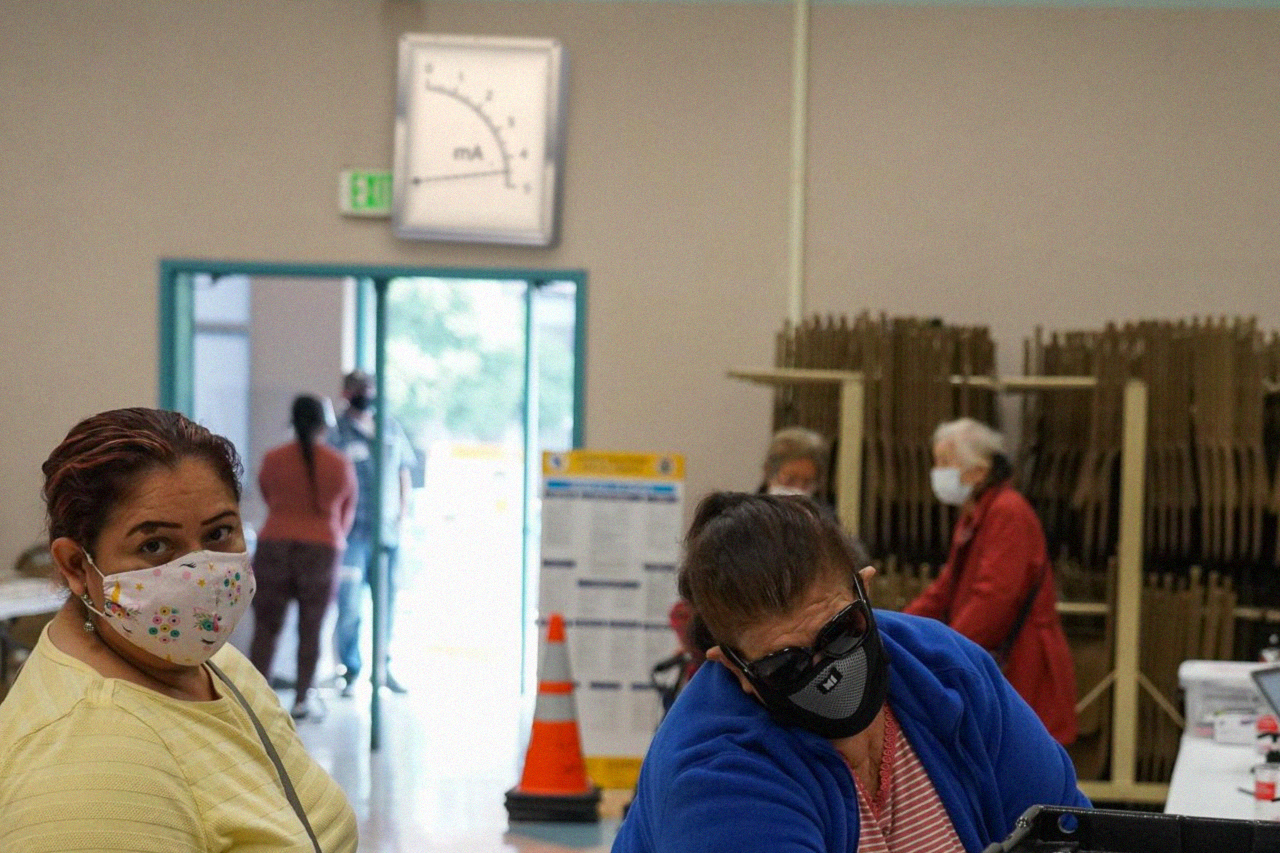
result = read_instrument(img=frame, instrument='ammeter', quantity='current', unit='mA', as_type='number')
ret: 4.5 mA
